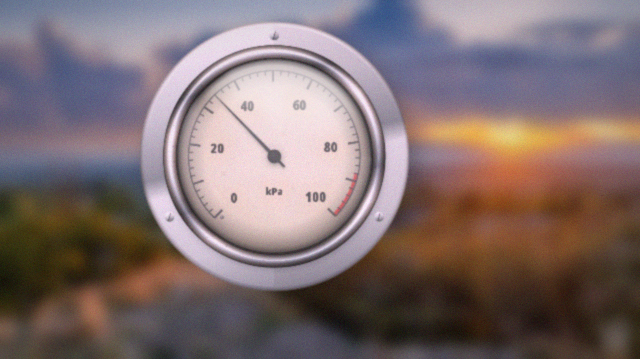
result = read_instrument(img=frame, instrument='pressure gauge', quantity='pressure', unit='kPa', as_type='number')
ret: 34 kPa
